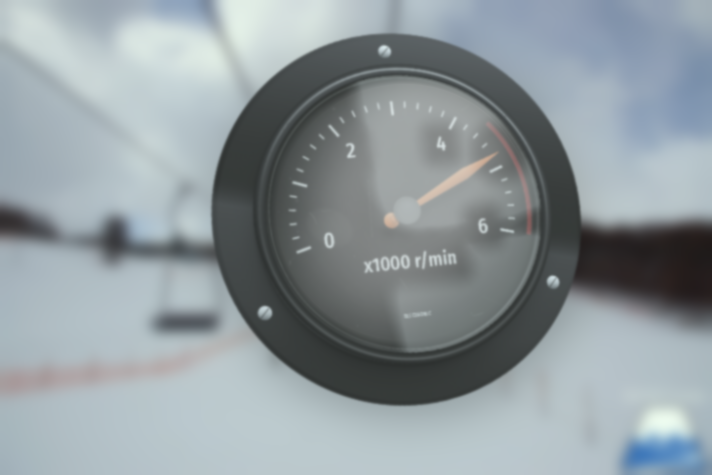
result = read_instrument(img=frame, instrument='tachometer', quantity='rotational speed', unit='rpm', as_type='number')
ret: 4800 rpm
